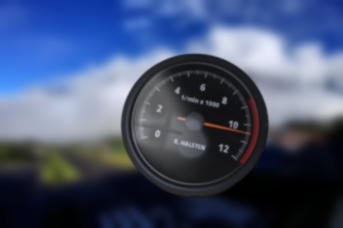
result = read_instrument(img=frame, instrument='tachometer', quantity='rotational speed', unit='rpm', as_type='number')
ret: 10500 rpm
